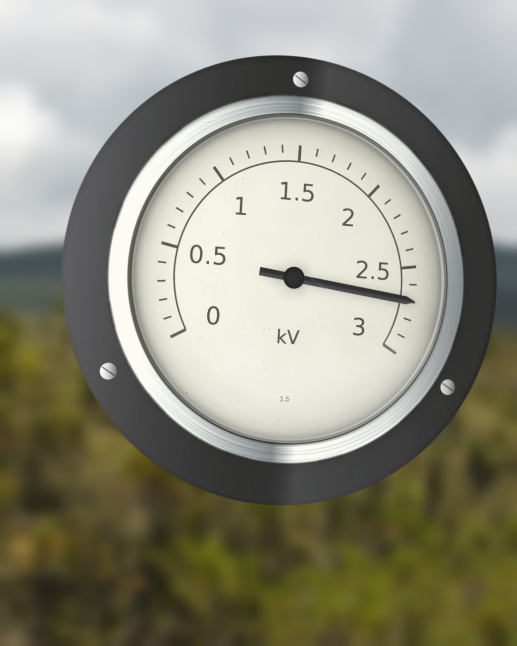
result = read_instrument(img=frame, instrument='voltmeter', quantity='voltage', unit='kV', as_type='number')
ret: 2.7 kV
